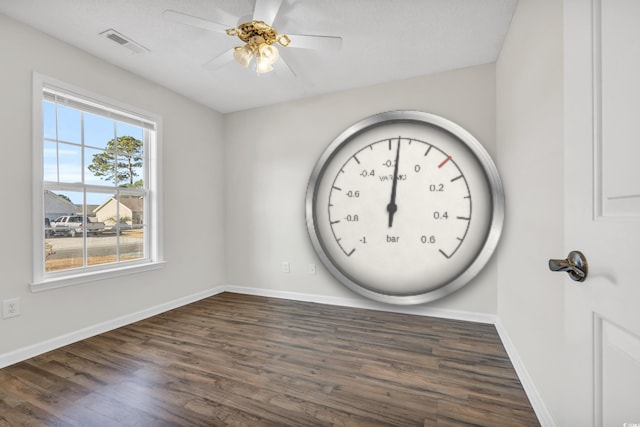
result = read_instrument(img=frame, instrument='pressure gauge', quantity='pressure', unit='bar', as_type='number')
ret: -0.15 bar
